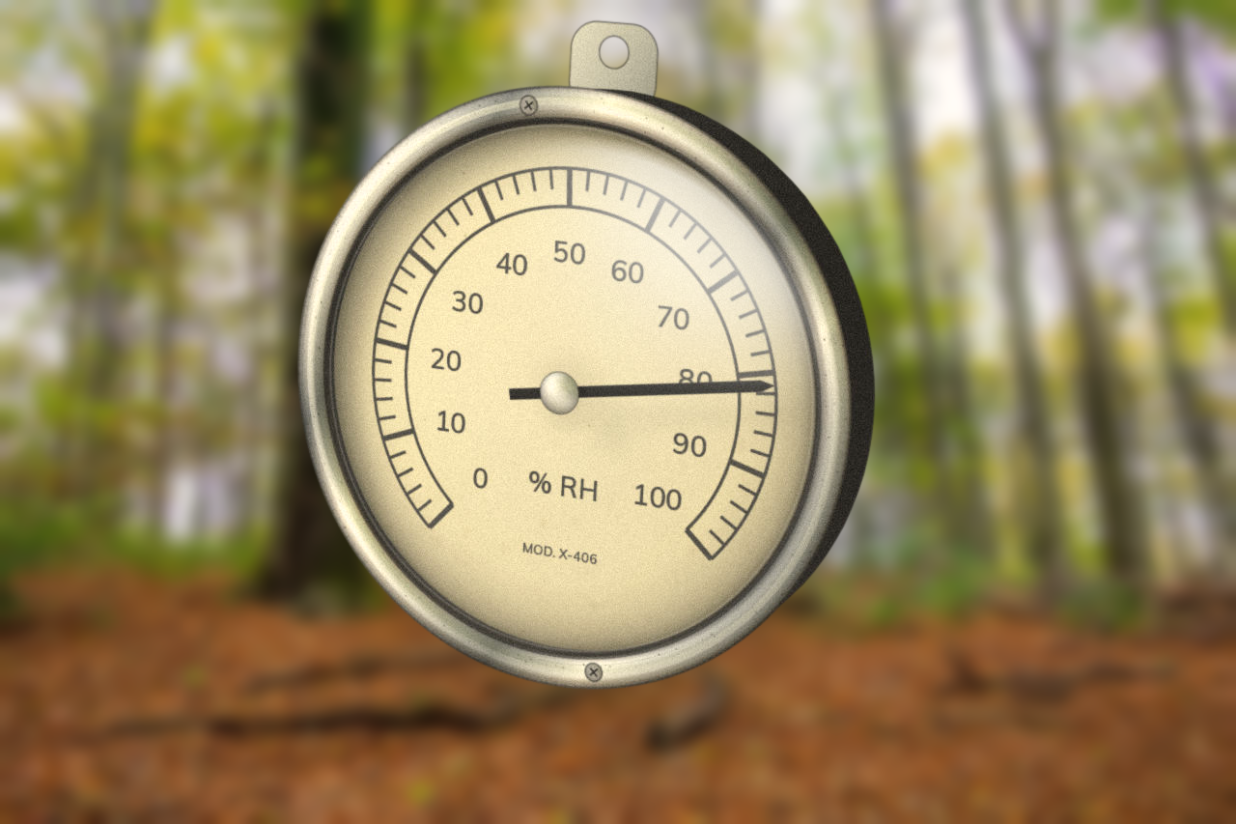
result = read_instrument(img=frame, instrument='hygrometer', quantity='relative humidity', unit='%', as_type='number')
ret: 81 %
